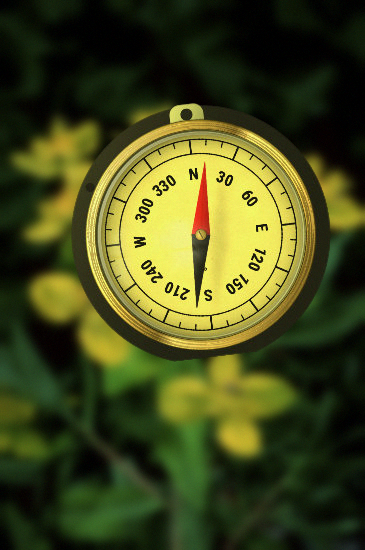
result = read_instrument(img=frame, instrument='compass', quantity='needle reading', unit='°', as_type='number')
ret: 10 °
